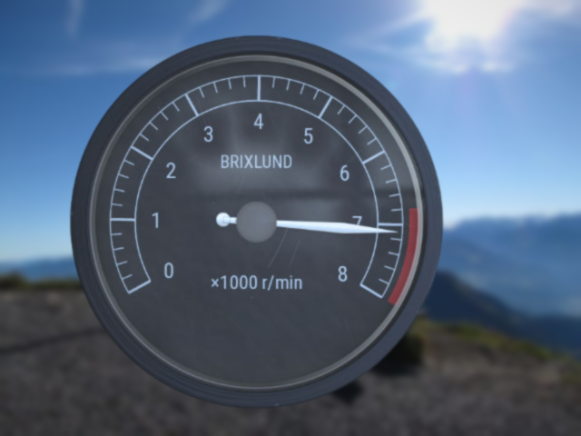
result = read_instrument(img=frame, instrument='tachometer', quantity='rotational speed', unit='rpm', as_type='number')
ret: 7100 rpm
